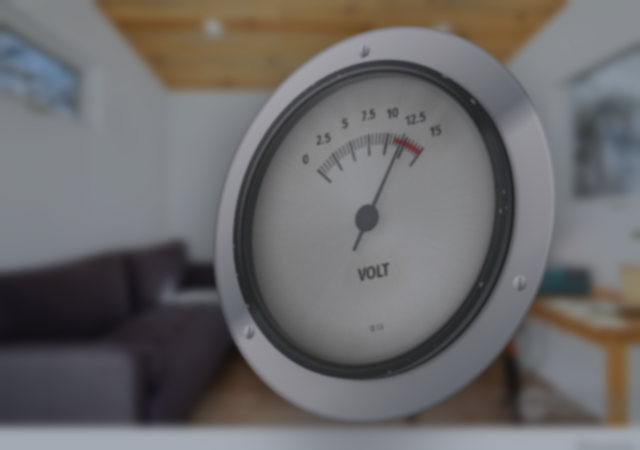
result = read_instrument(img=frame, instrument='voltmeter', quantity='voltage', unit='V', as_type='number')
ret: 12.5 V
